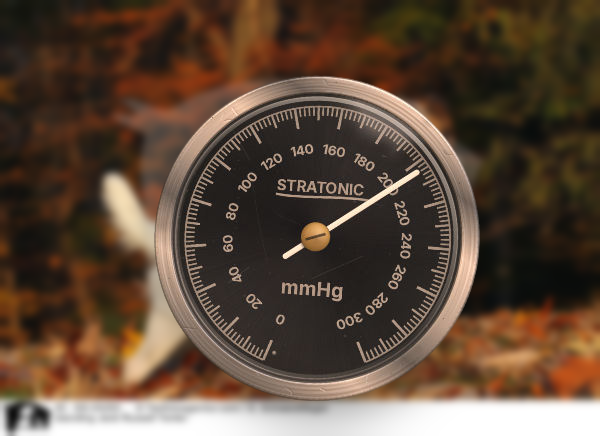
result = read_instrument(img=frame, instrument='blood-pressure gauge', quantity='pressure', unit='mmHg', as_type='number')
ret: 204 mmHg
